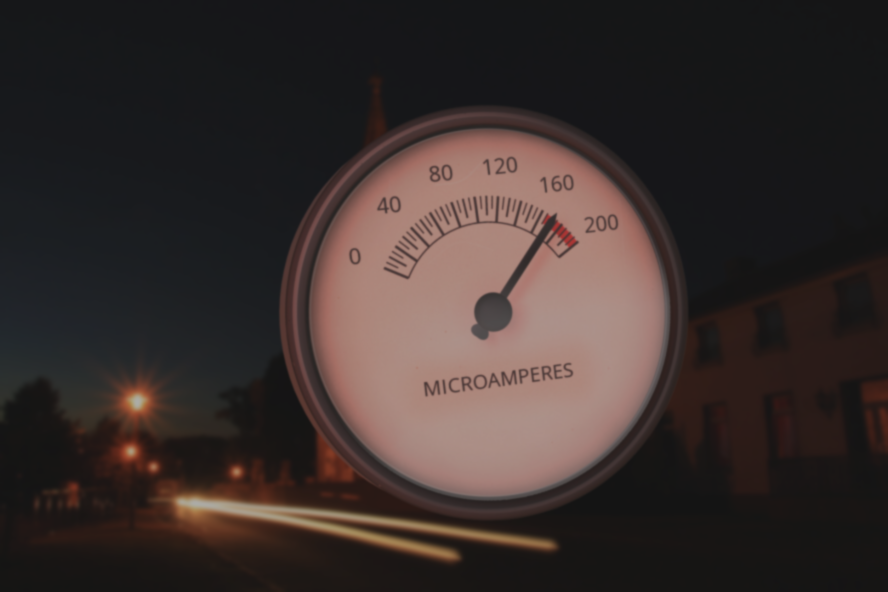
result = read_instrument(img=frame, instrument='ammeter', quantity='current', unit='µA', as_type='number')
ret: 170 µA
